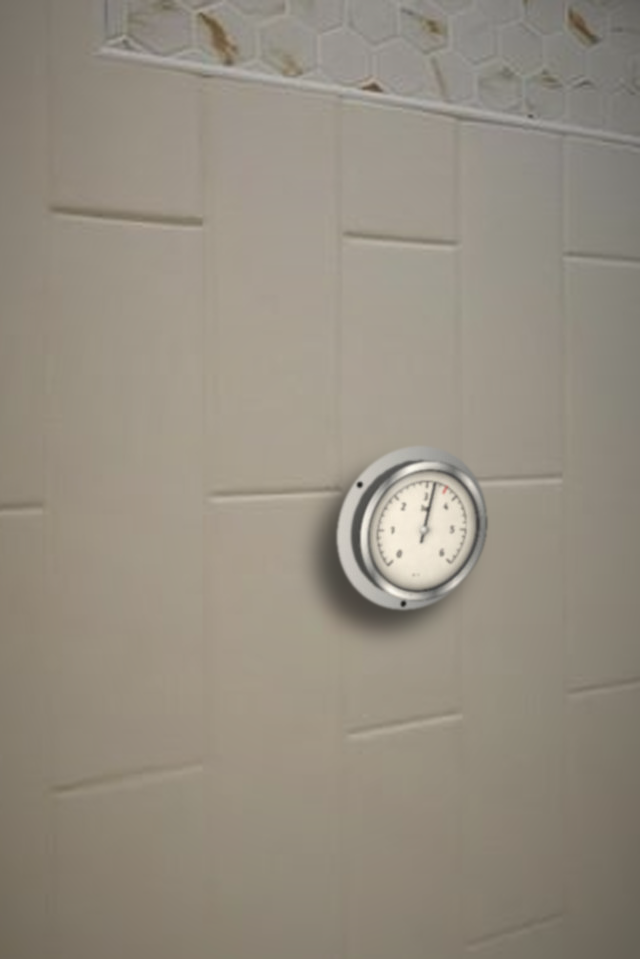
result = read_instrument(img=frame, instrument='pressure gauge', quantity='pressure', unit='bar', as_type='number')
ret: 3.2 bar
